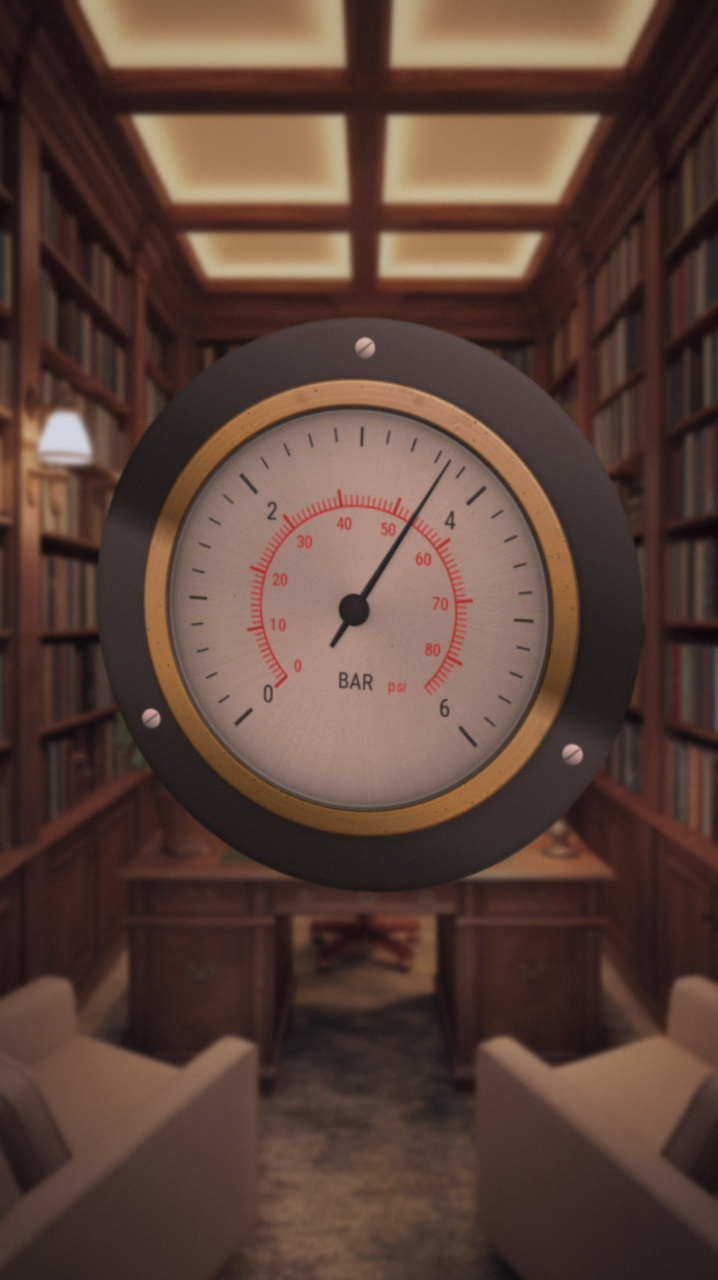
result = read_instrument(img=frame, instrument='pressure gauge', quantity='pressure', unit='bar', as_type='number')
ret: 3.7 bar
